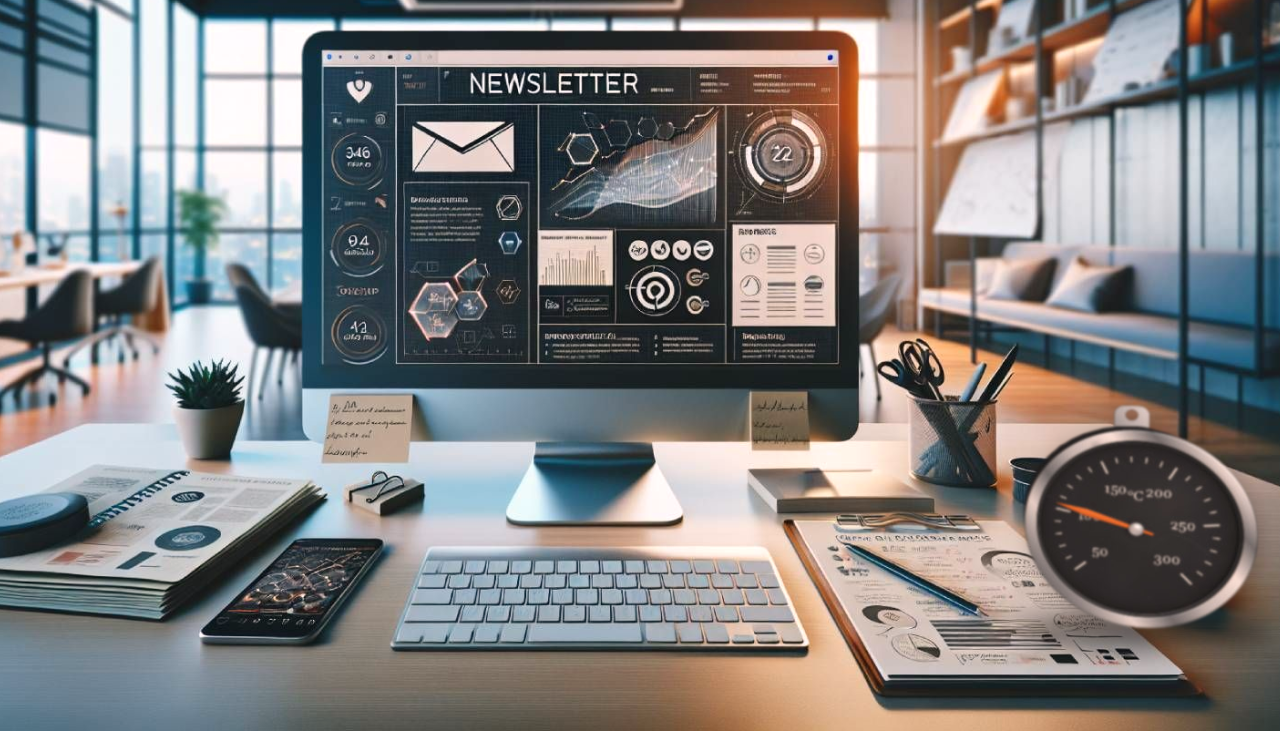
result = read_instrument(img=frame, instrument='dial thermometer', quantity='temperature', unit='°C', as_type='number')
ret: 105 °C
